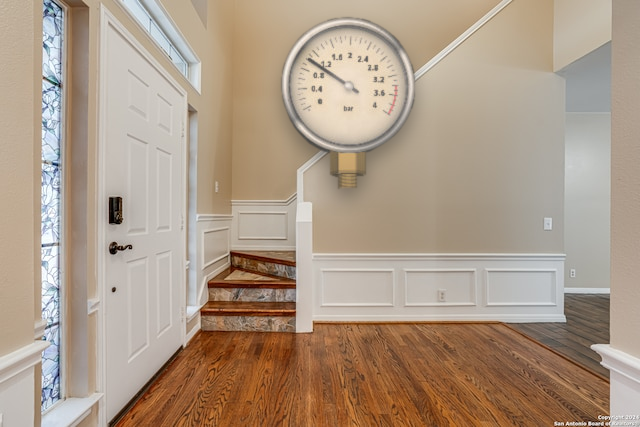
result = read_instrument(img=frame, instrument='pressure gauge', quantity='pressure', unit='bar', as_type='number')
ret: 1 bar
